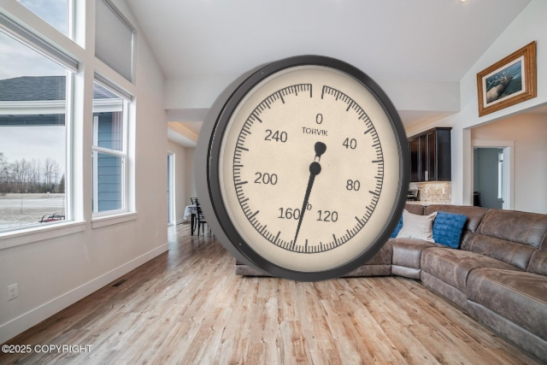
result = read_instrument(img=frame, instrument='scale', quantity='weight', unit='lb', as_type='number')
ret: 150 lb
